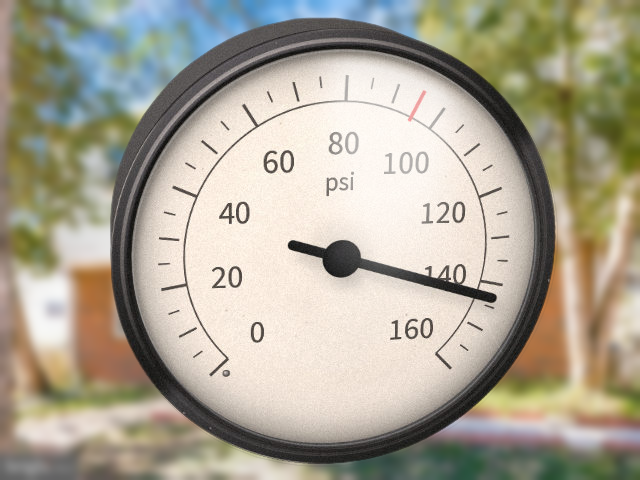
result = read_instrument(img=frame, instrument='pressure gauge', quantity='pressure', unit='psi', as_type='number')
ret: 142.5 psi
